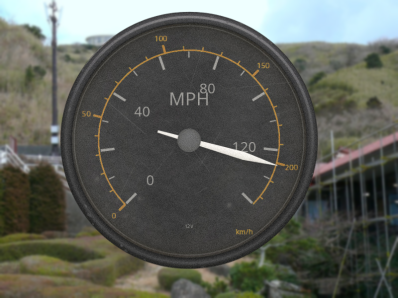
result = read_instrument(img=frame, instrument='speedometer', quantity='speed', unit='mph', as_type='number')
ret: 125 mph
